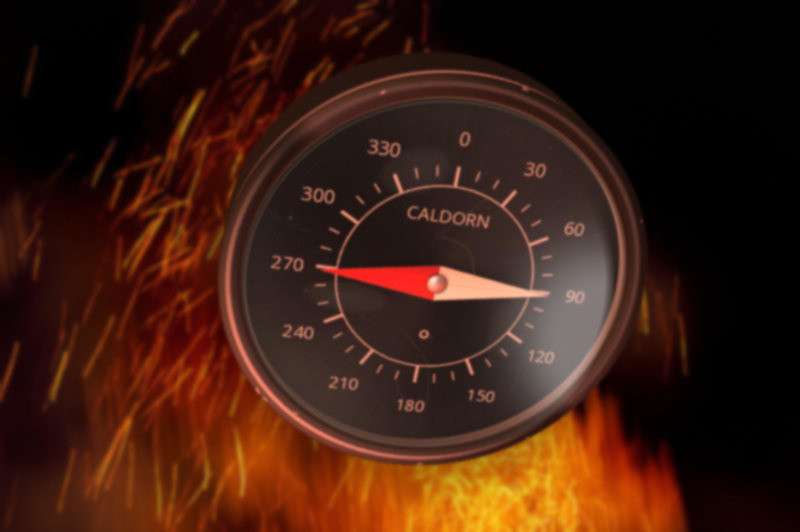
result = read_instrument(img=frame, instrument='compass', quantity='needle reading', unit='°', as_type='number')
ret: 270 °
